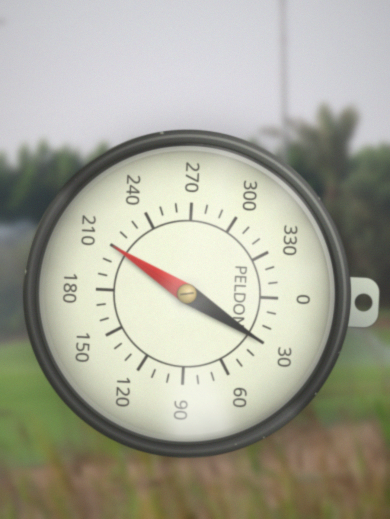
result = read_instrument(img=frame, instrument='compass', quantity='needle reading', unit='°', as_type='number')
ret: 210 °
